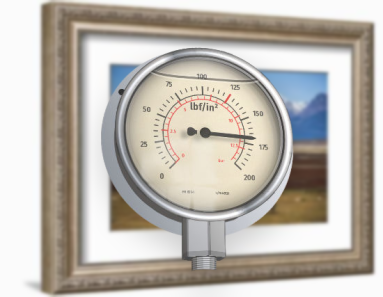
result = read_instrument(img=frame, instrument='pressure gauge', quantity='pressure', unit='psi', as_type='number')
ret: 170 psi
